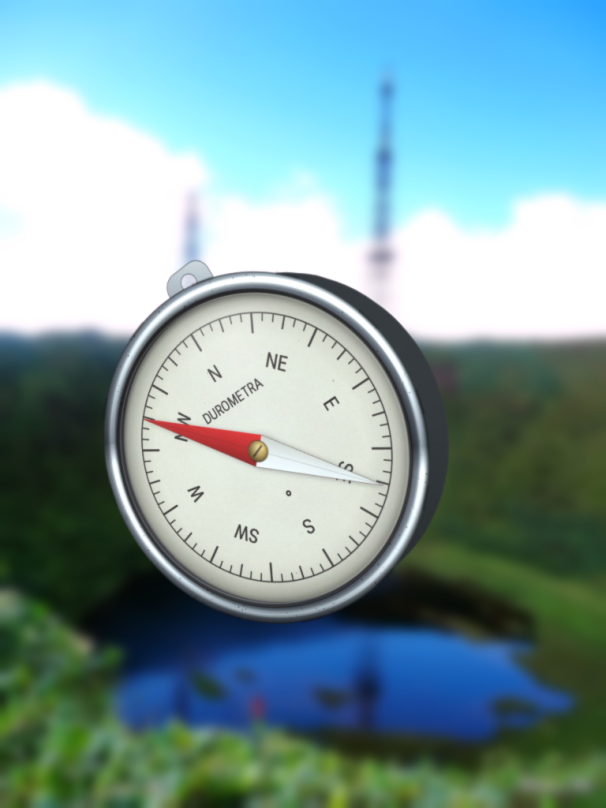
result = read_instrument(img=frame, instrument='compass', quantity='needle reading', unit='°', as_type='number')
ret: 315 °
